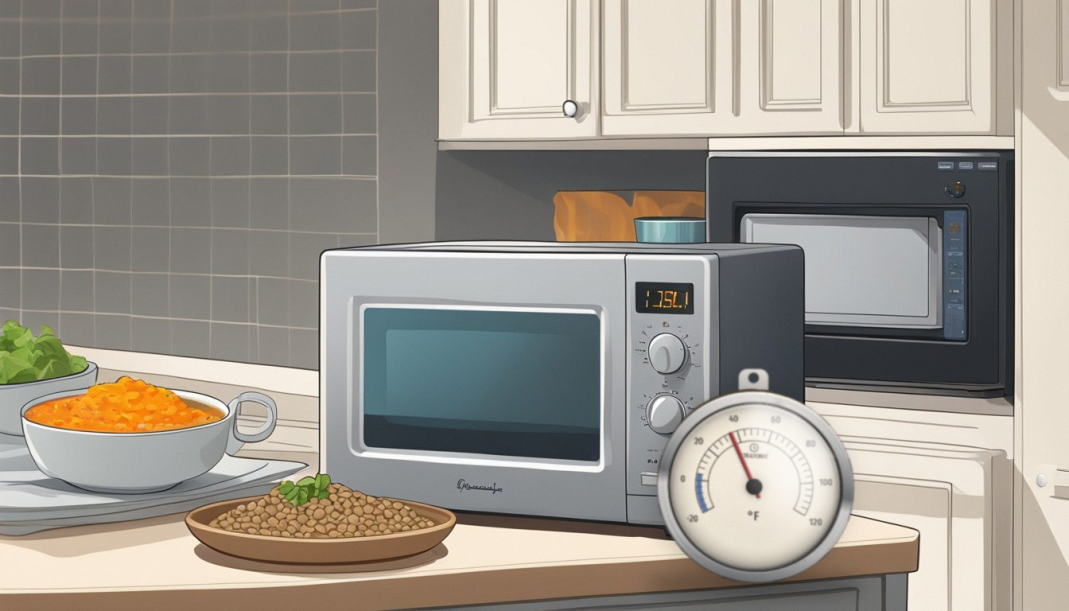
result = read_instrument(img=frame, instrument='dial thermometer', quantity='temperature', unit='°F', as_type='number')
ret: 36 °F
